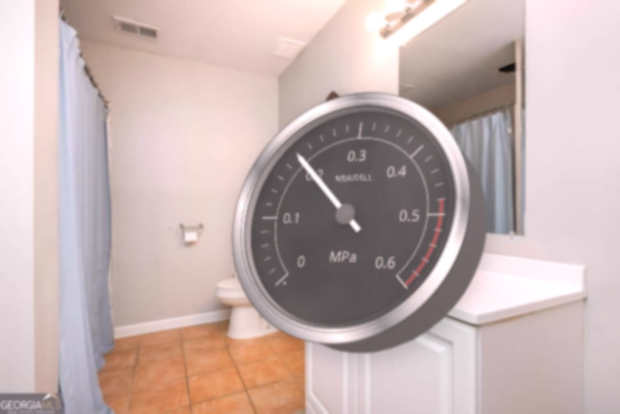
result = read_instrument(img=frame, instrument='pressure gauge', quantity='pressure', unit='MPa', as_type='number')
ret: 0.2 MPa
